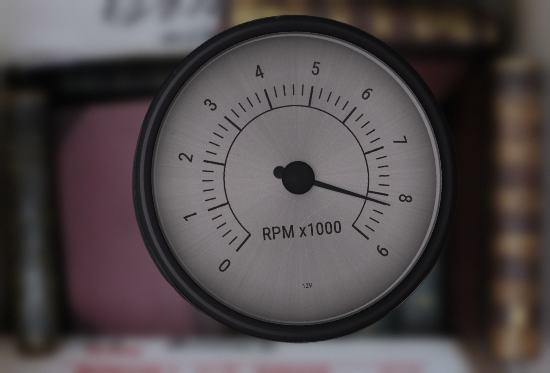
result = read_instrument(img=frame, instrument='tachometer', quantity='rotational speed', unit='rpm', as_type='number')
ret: 8200 rpm
